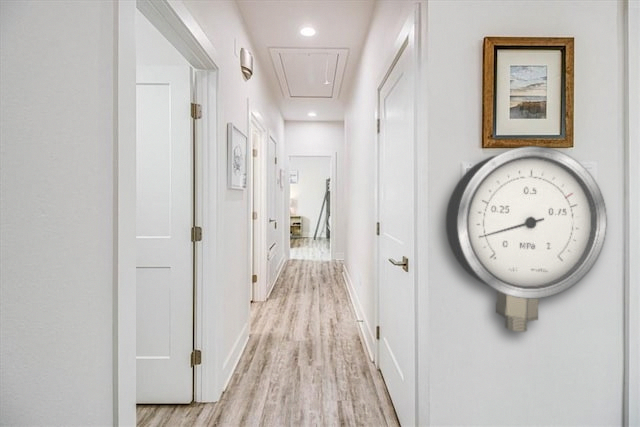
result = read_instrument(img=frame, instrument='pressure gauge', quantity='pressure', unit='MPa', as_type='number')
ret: 0.1 MPa
